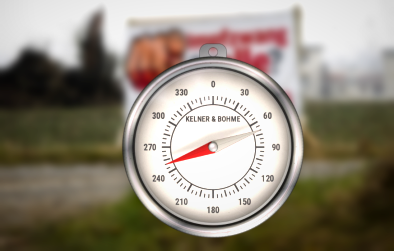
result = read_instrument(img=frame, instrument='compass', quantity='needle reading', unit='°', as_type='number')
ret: 250 °
